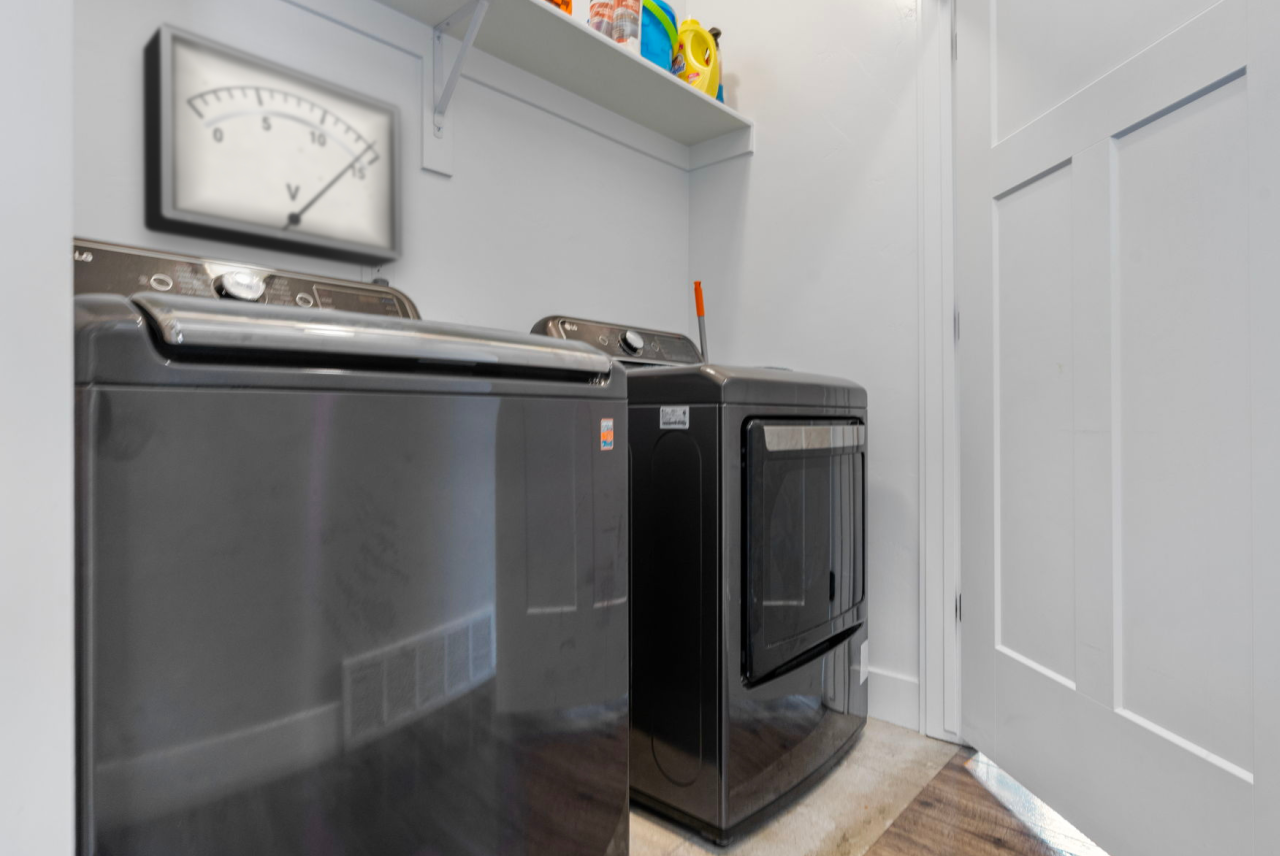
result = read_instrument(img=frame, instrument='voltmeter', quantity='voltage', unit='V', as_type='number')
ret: 14 V
